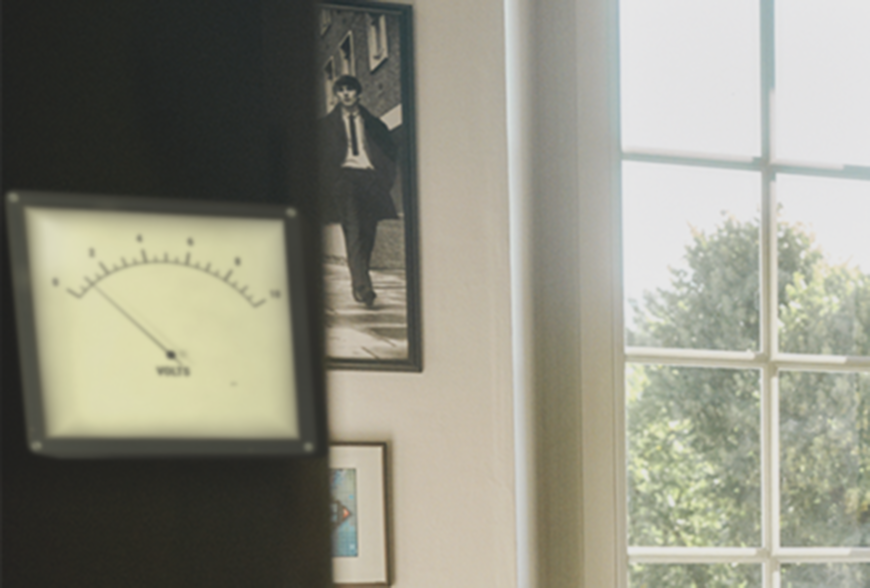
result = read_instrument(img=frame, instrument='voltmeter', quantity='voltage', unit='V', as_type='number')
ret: 1 V
